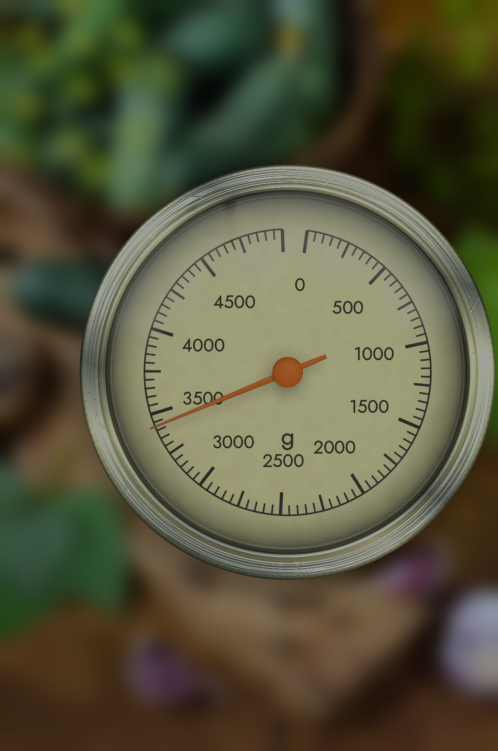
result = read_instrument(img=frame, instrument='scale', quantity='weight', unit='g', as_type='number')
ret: 3425 g
